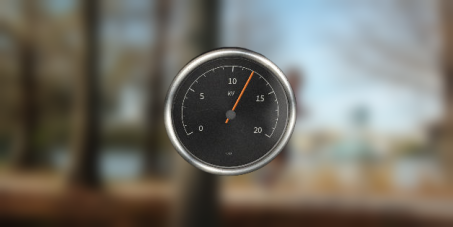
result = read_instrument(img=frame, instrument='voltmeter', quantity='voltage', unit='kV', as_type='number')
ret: 12 kV
